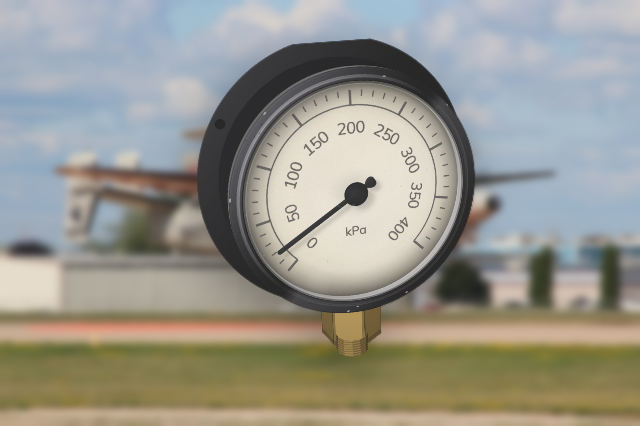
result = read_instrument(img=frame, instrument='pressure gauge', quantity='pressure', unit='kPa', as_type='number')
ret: 20 kPa
